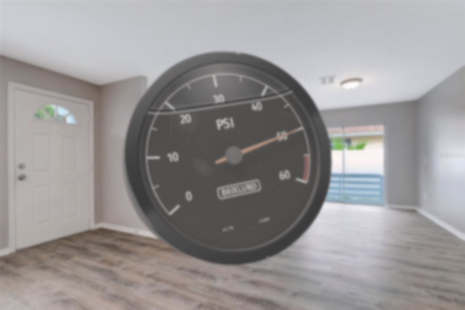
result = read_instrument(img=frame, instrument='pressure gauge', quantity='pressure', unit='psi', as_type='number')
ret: 50 psi
